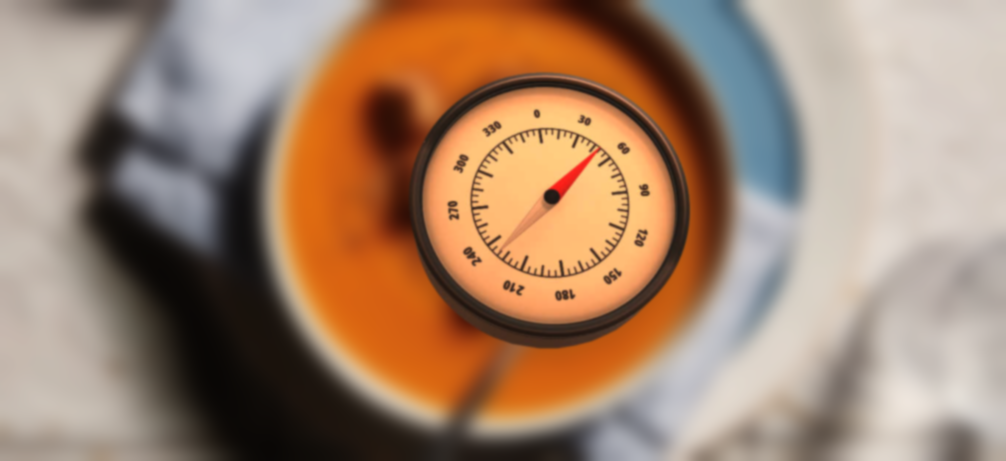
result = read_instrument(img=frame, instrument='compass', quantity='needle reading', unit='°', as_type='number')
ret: 50 °
